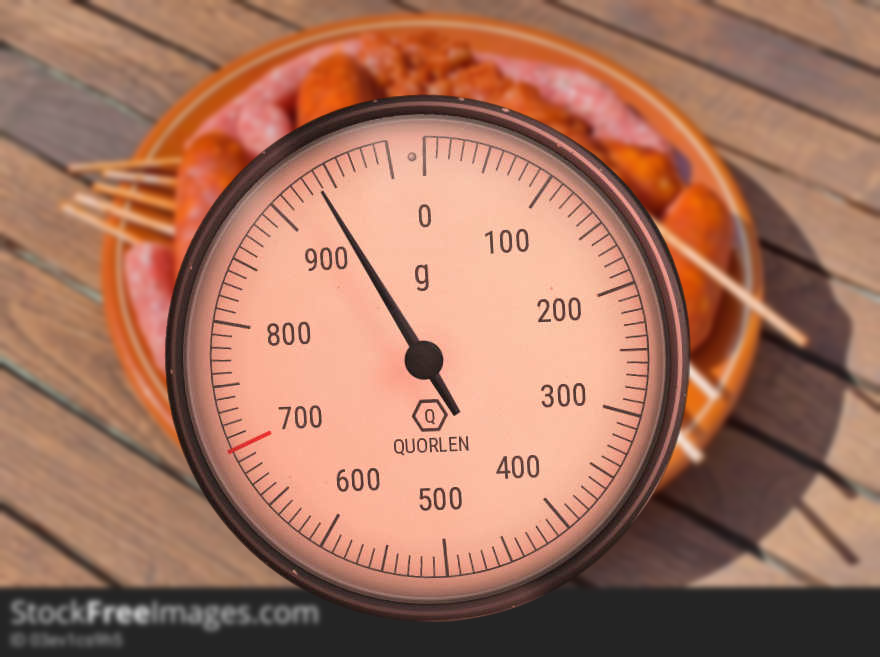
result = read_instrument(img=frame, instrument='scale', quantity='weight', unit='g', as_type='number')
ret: 940 g
